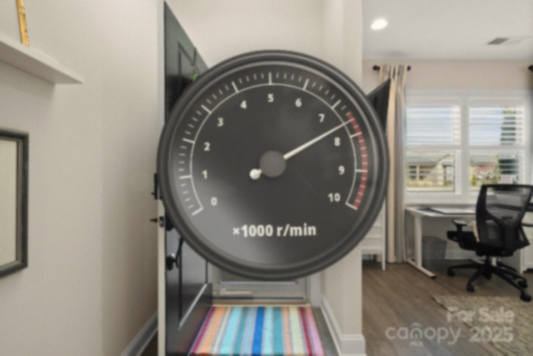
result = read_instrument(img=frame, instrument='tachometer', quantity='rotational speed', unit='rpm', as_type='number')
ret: 7600 rpm
